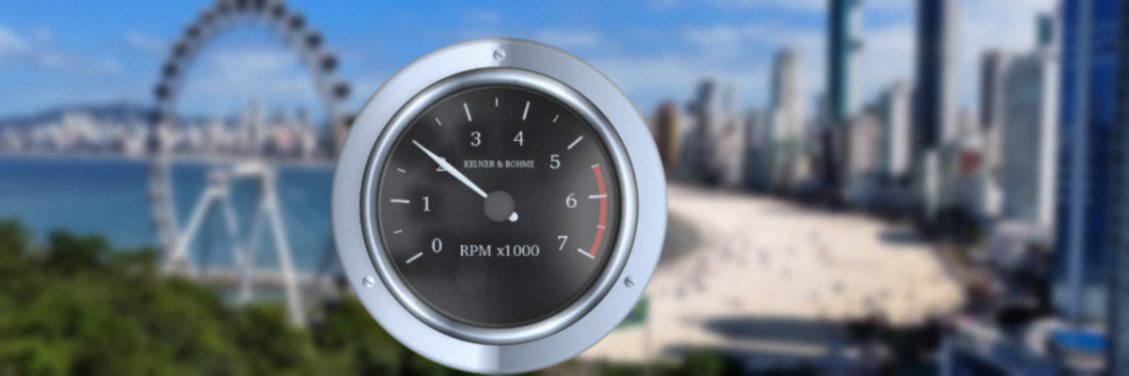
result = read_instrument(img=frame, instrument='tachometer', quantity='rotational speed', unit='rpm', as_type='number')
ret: 2000 rpm
